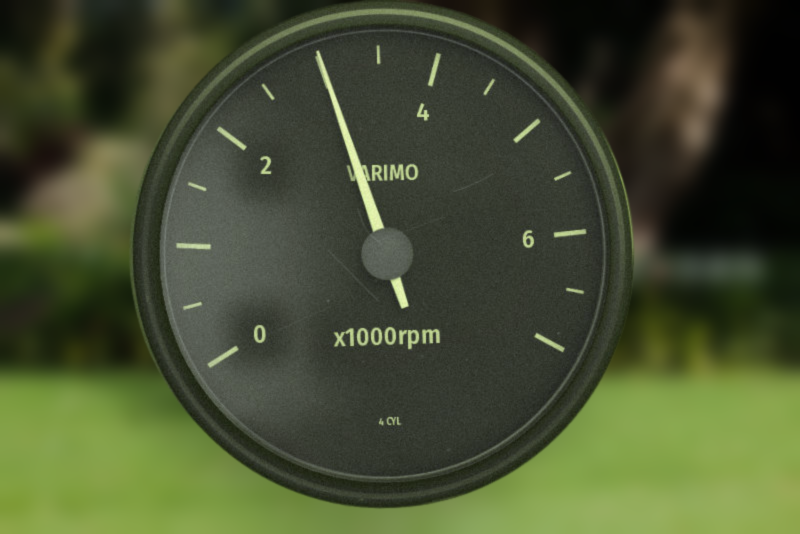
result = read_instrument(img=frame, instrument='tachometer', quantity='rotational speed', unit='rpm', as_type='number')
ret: 3000 rpm
